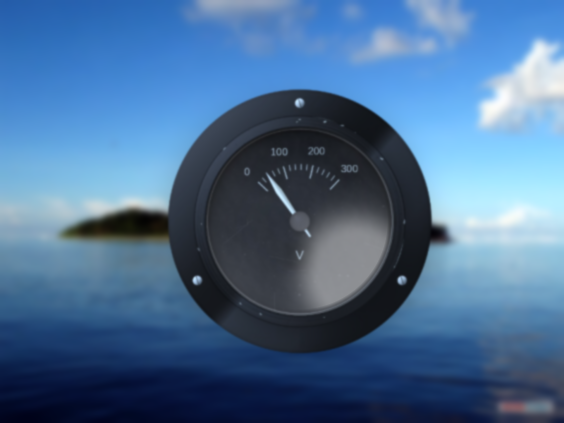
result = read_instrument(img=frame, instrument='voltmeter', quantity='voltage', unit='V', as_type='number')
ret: 40 V
